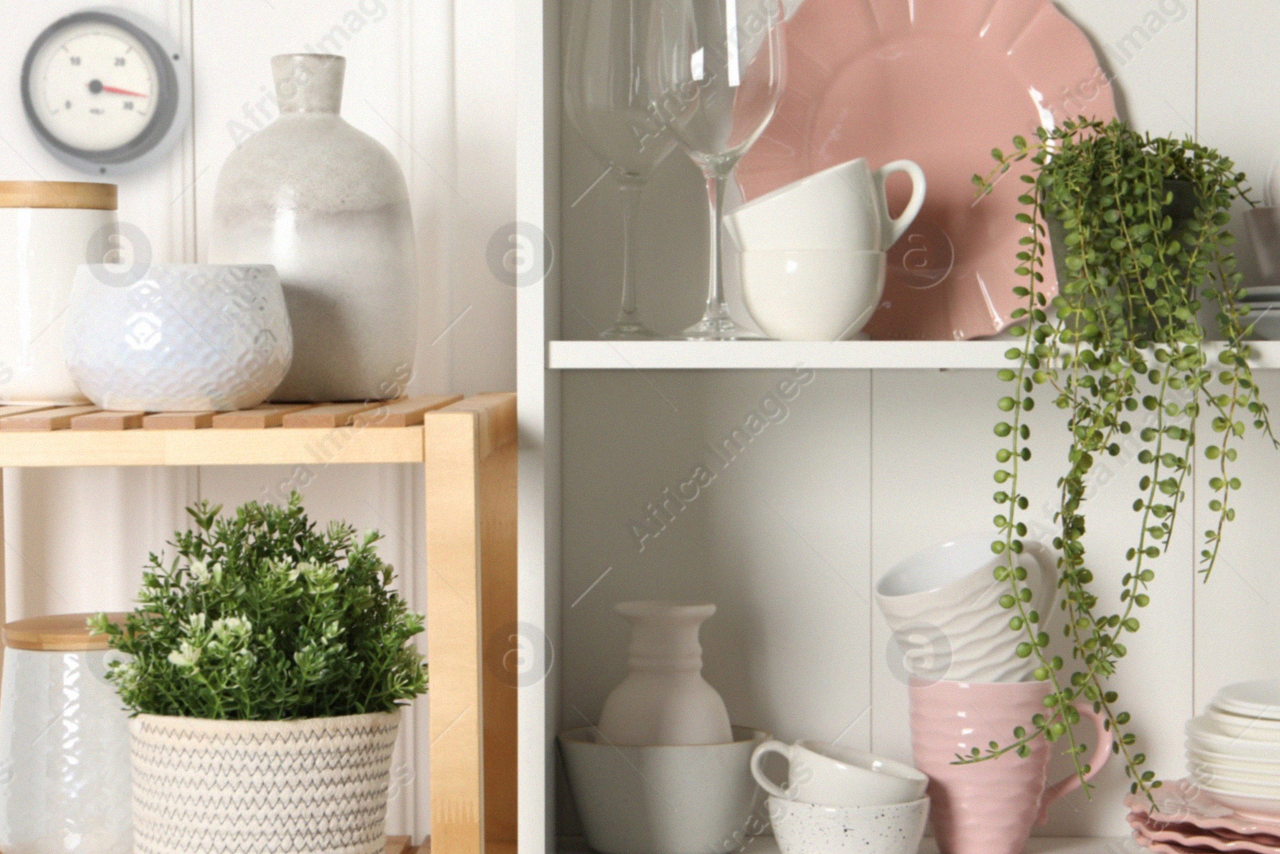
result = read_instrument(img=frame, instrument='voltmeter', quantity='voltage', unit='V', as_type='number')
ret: 27.5 V
